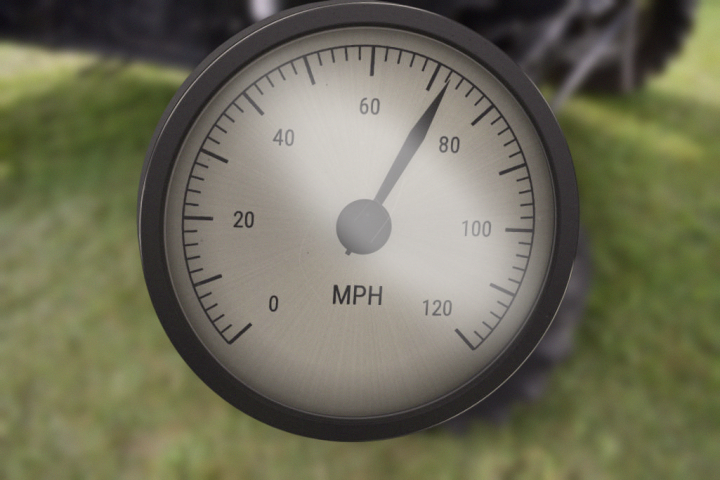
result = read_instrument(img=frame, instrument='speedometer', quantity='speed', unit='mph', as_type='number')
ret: 72 mph
